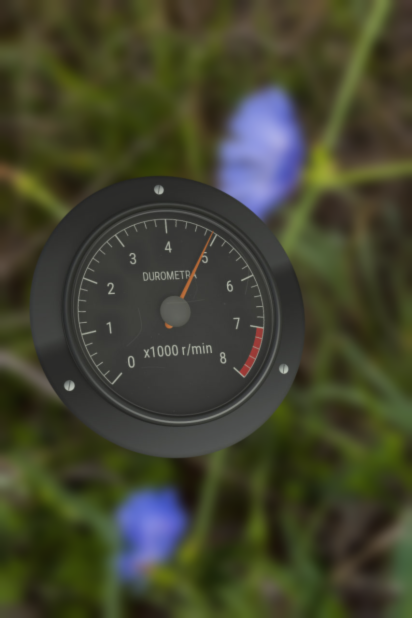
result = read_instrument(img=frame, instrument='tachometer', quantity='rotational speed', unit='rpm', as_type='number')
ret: 4900 rpm
